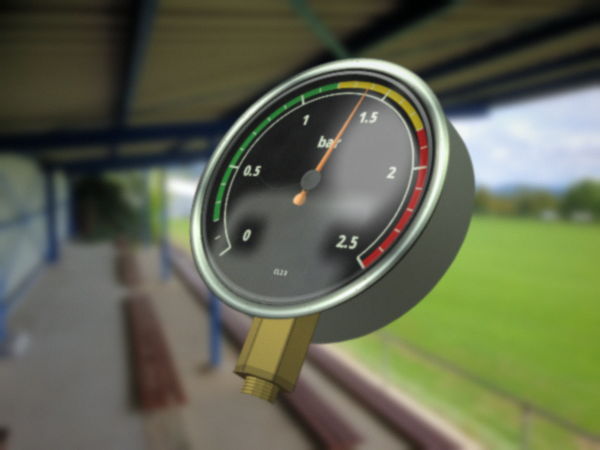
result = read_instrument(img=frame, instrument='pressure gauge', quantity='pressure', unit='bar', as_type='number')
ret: 1.4 bar
